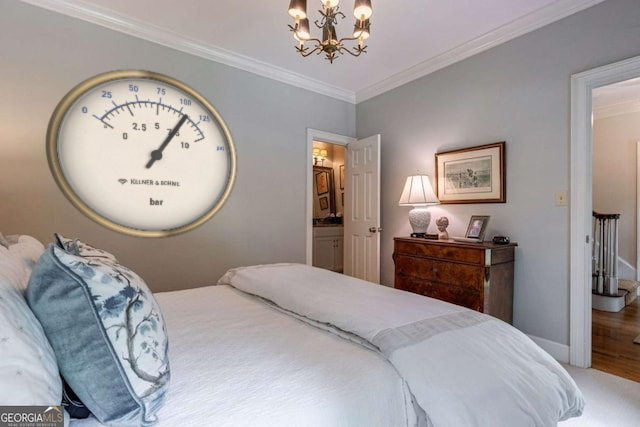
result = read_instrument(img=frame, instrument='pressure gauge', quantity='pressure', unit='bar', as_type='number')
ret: 7.5 bar
